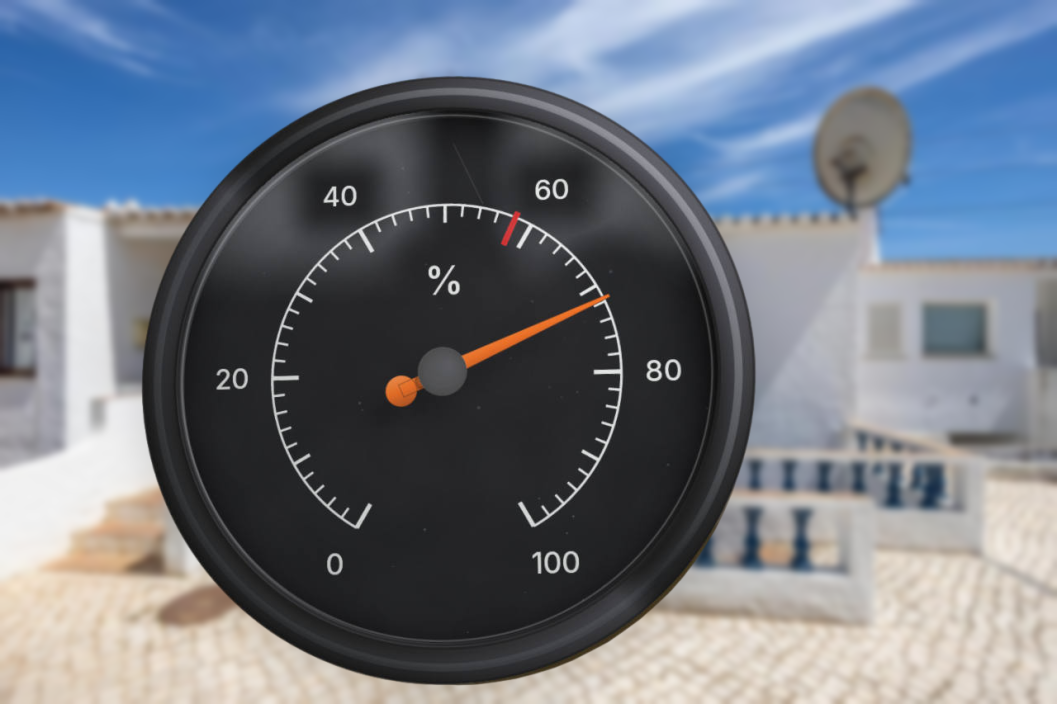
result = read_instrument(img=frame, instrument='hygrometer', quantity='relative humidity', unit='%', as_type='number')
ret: 72 %
